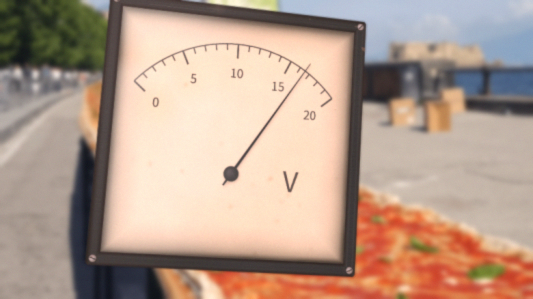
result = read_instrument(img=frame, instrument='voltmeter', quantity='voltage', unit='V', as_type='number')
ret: 16.5 V
